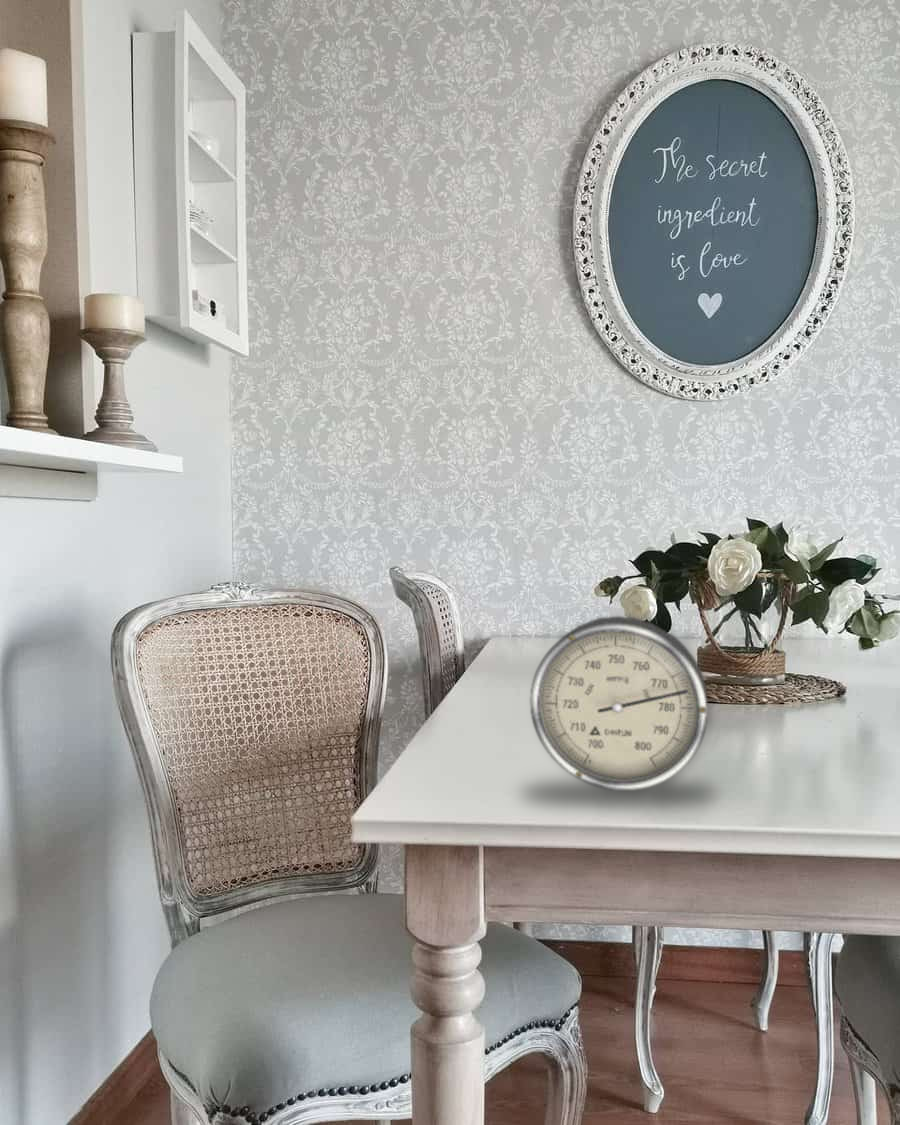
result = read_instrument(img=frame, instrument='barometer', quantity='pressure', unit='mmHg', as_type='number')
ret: 775 mmHg
